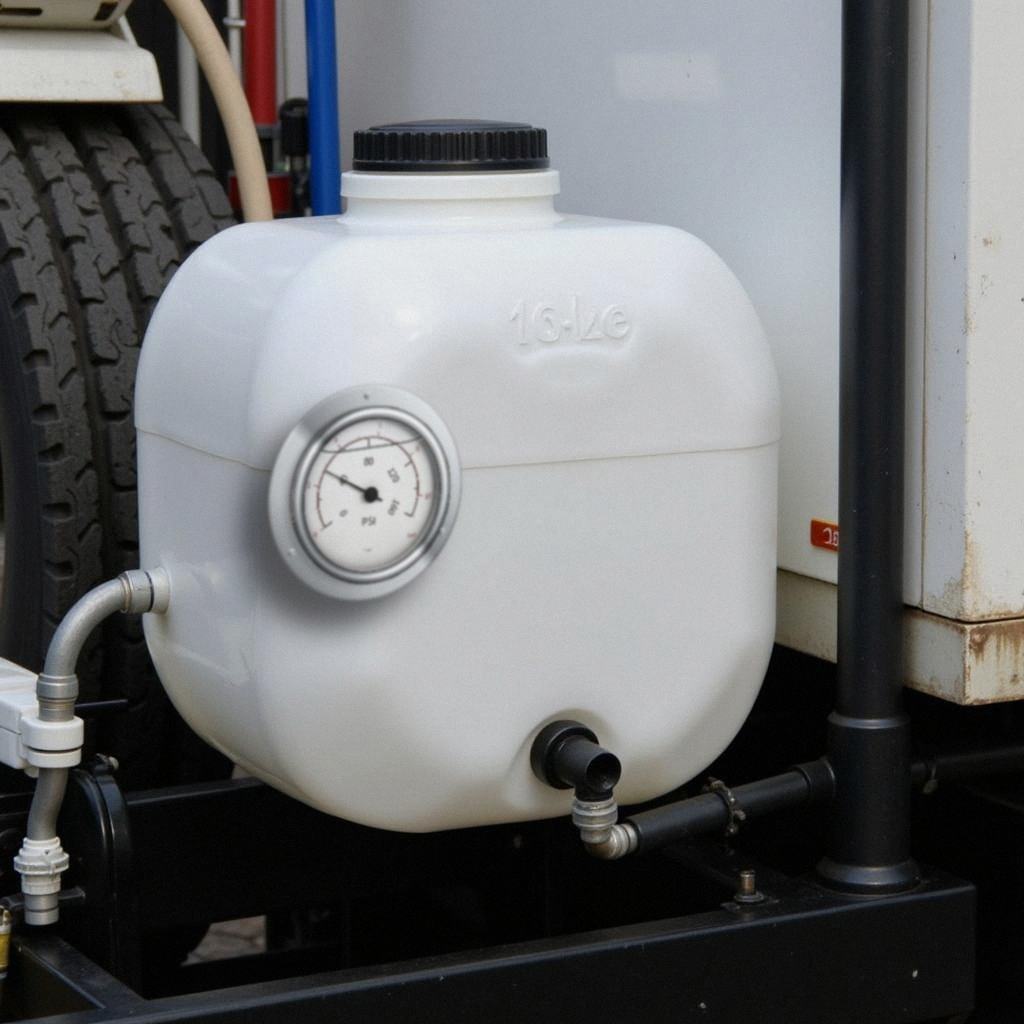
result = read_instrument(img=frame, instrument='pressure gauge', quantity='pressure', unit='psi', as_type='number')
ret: 40 psi
